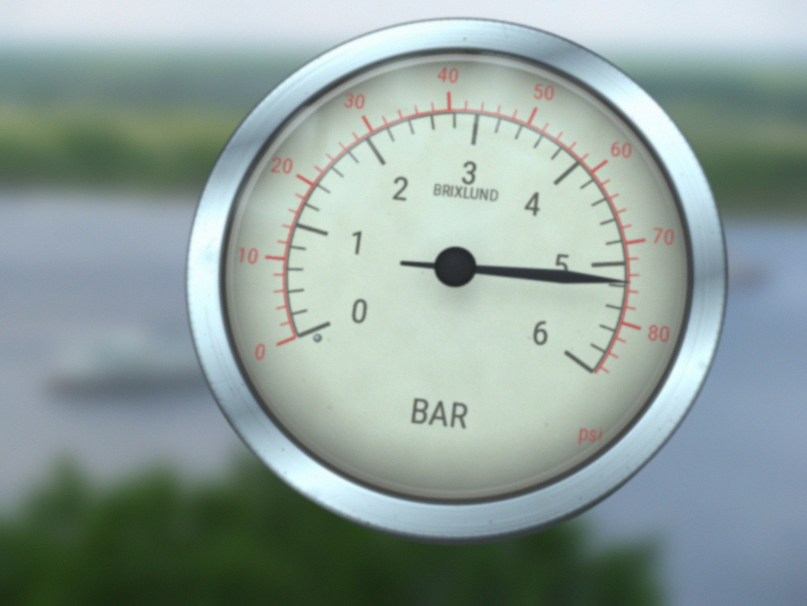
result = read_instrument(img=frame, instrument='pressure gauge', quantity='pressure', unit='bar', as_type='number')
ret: 5.2 bar
